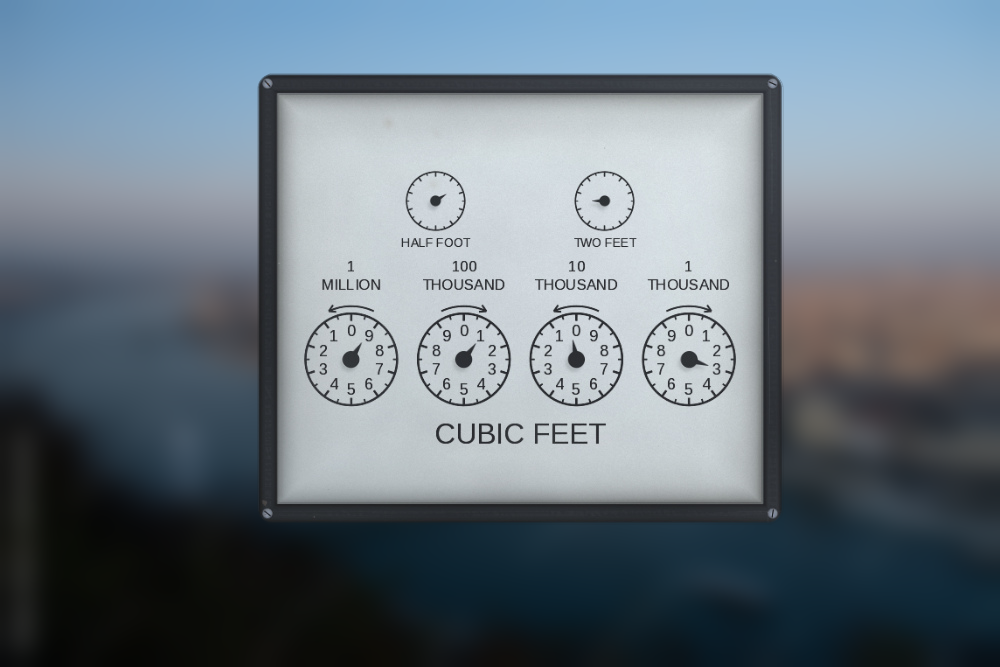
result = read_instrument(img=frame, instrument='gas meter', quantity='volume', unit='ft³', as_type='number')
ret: 910300 ft³
